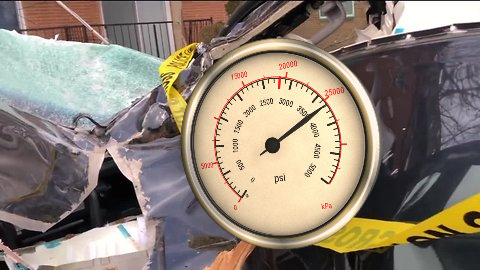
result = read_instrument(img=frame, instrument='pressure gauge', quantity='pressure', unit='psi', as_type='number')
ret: 3700 psi
